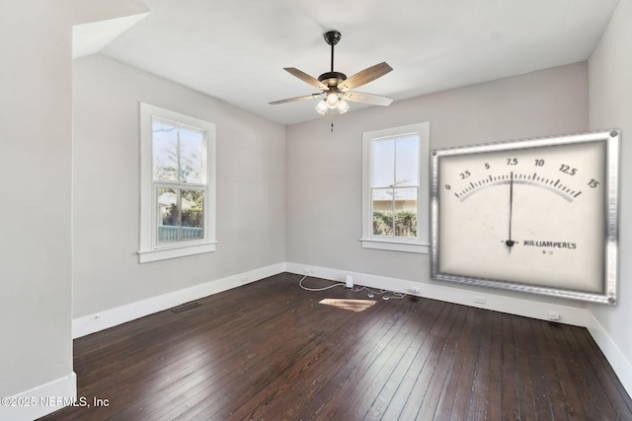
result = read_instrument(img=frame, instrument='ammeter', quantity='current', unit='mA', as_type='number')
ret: 7.5 mA
